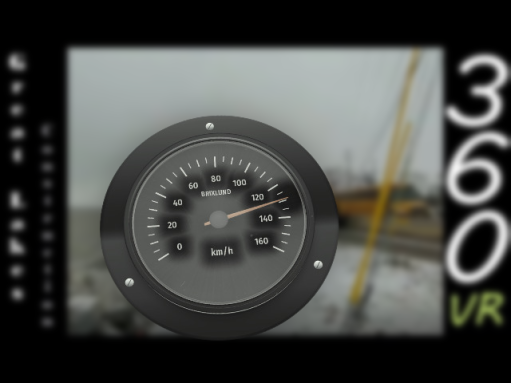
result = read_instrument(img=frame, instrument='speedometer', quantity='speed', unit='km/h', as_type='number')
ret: 130 km/h
